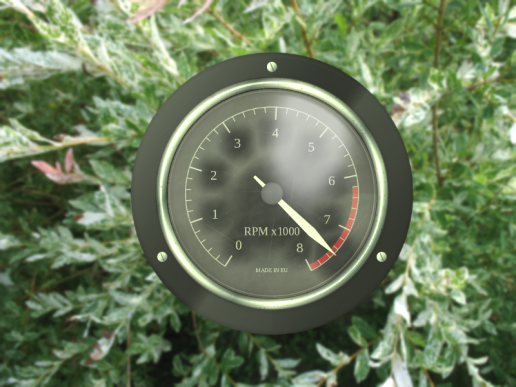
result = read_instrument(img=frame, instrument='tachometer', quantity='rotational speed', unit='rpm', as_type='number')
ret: 7500 rpm
